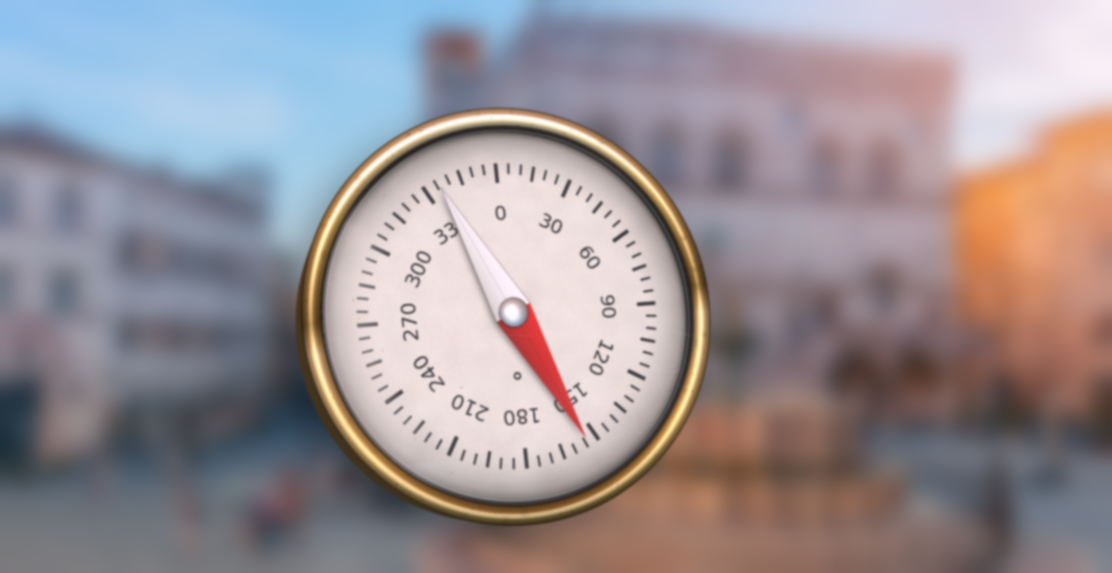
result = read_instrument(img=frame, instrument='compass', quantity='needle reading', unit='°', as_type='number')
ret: 155 °
